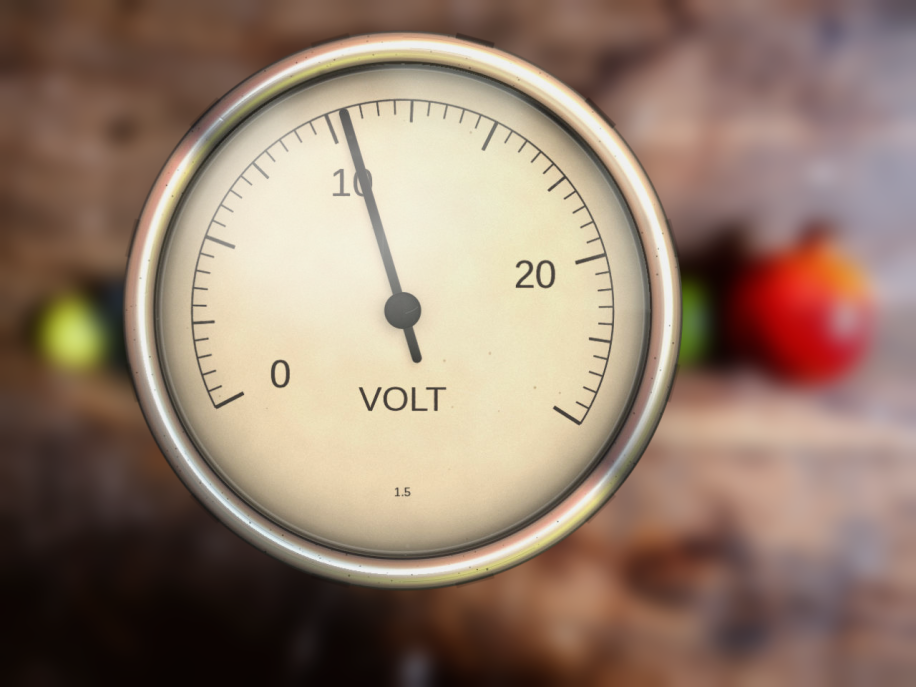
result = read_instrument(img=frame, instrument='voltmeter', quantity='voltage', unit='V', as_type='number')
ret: 10.5 V
